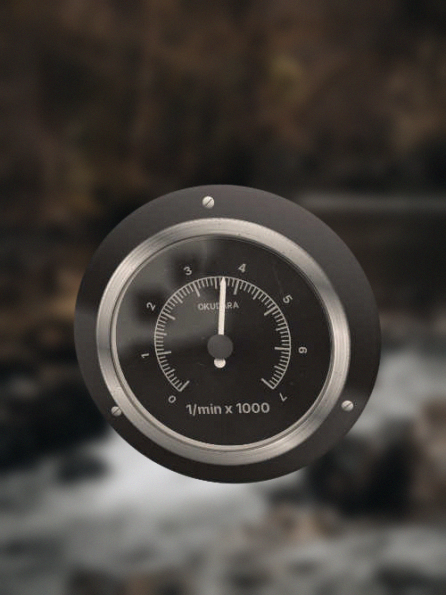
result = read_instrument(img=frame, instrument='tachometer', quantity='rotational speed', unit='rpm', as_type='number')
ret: 3700 rpm
